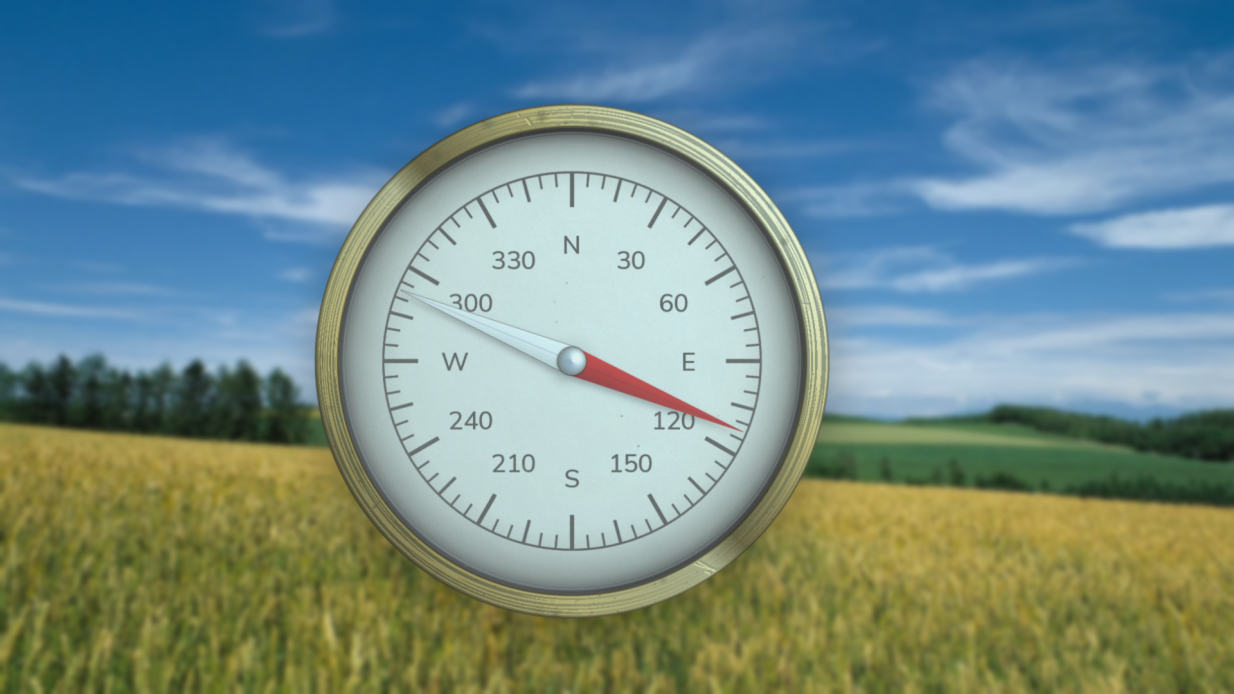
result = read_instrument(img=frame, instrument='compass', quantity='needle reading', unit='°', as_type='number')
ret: 112.5 °
